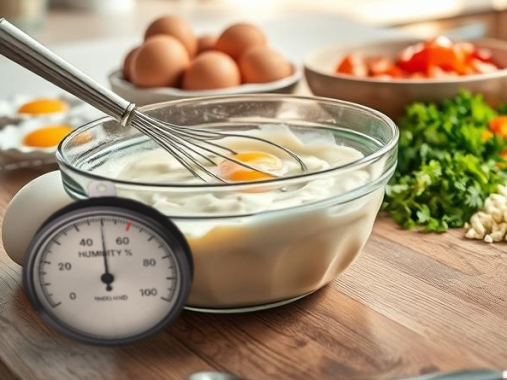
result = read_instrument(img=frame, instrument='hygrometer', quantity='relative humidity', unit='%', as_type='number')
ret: 50 %
